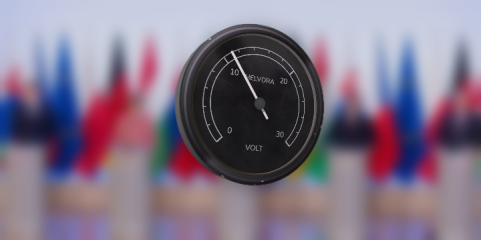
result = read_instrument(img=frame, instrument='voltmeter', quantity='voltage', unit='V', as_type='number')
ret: 11 V
